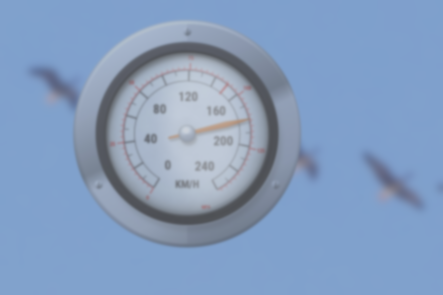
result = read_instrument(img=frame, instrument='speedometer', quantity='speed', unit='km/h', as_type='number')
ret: 180 km/h
